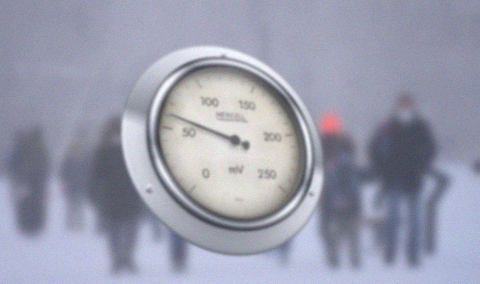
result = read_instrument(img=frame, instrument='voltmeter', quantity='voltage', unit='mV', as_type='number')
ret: 60 mV
